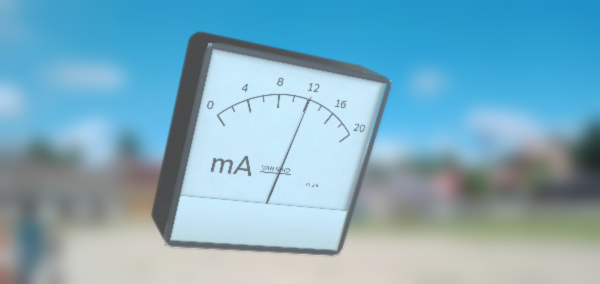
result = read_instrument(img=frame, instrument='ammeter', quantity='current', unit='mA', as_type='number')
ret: 12 mA
